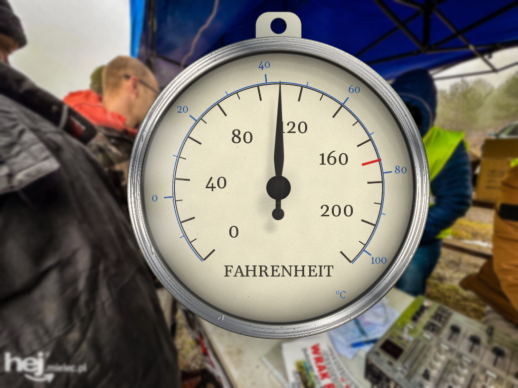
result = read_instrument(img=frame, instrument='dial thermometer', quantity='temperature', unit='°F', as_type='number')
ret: 110 °F
